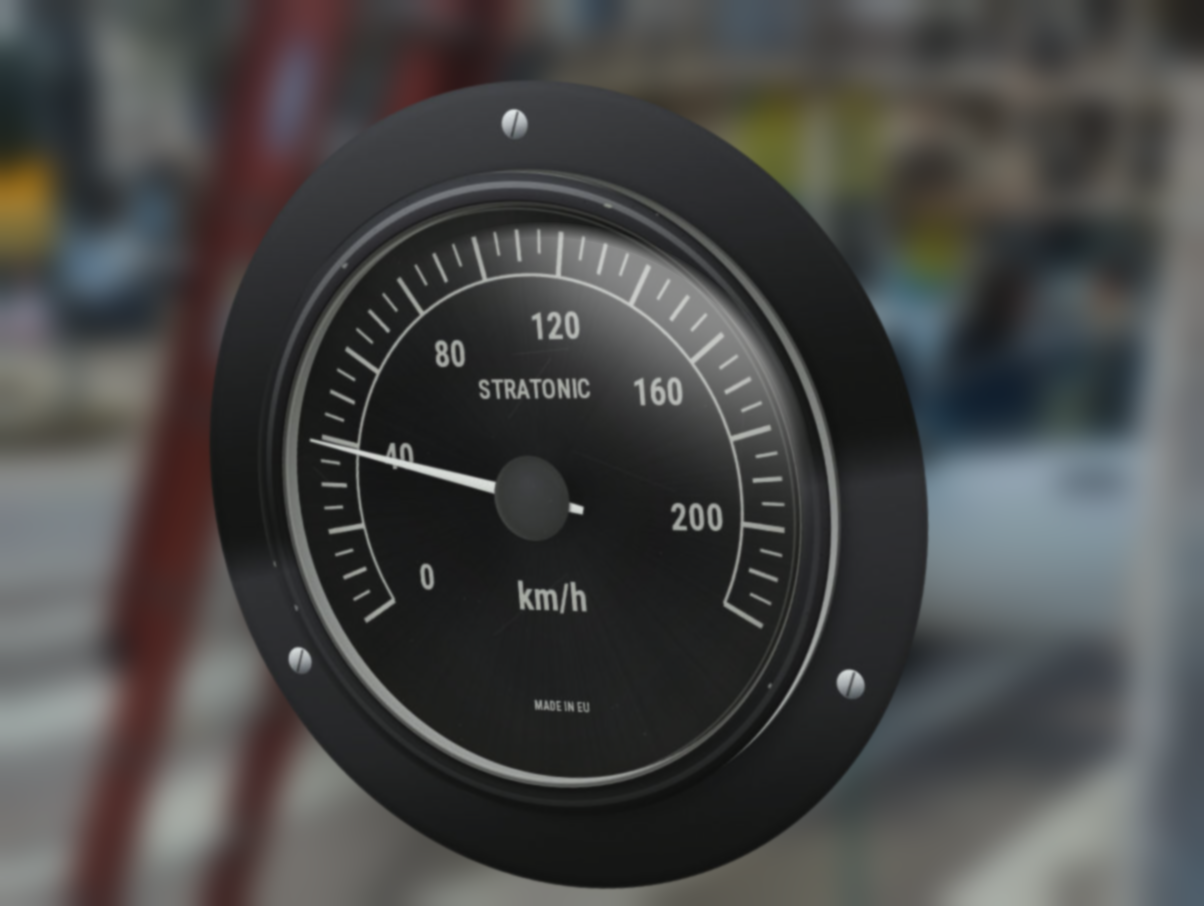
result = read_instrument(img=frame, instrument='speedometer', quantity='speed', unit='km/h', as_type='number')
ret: 40 km/h
